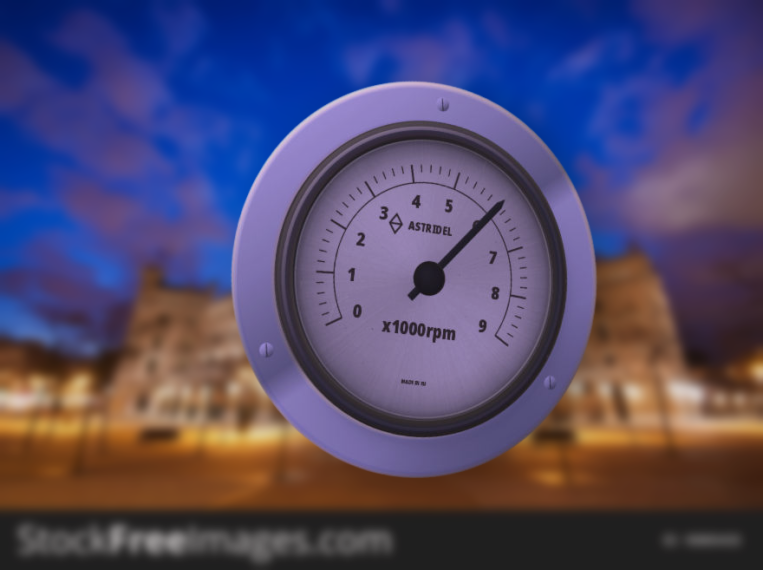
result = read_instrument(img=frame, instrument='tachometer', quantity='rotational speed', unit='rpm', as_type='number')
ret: 6000 rpm
